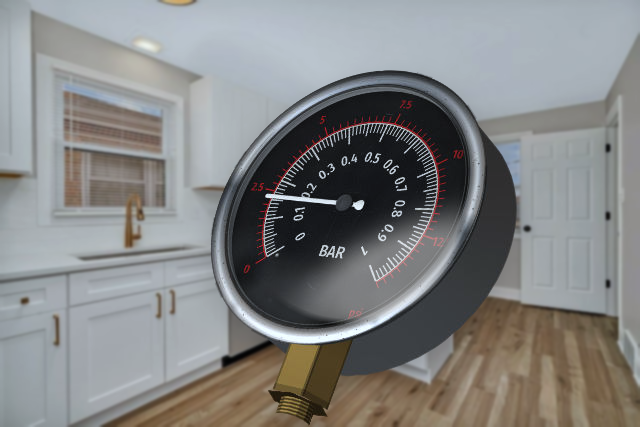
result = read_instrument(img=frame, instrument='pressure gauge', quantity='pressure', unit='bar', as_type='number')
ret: 0.15 bar
